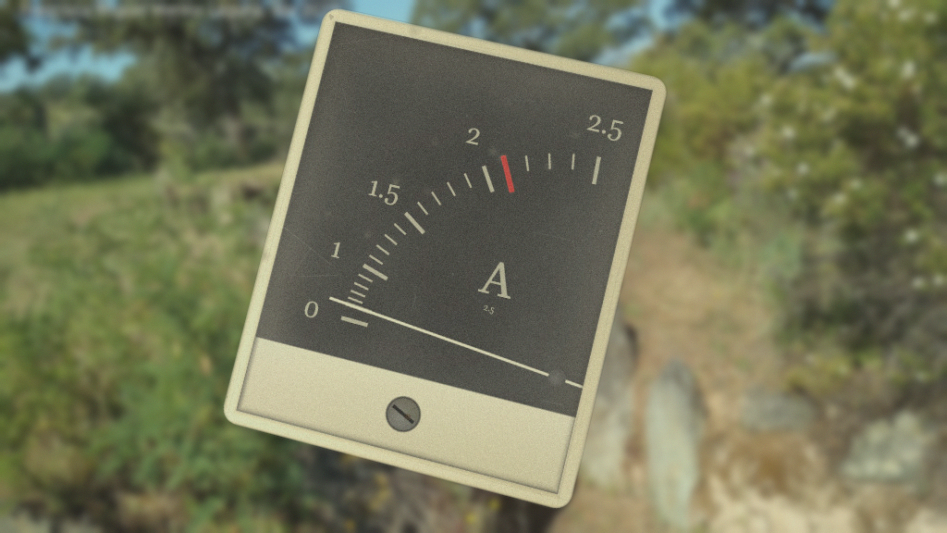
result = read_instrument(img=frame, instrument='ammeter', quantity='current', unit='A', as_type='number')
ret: 0.5 A
